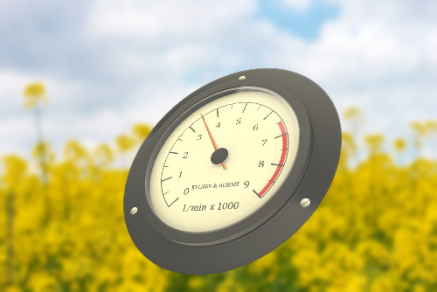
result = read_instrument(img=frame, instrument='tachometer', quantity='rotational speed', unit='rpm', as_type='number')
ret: 3500 rpm
